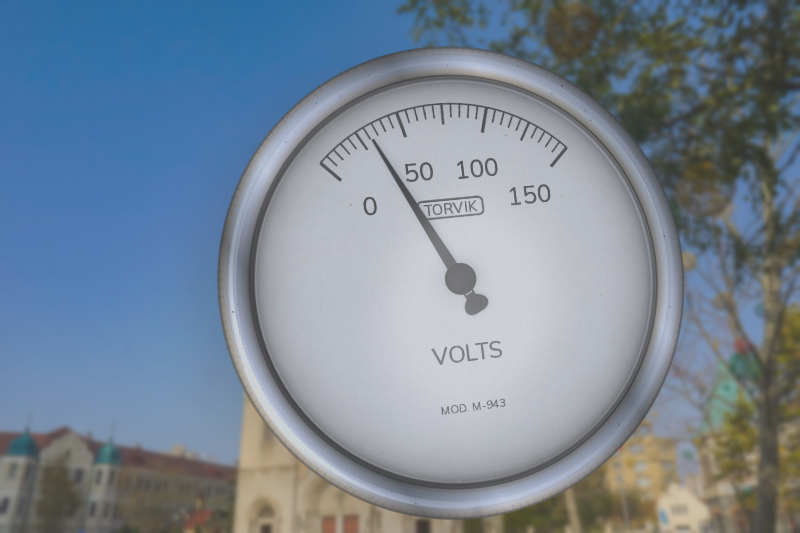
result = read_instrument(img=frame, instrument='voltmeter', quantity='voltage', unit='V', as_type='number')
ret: 30 V
